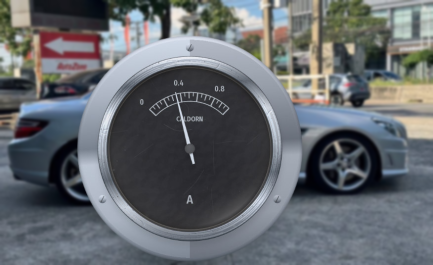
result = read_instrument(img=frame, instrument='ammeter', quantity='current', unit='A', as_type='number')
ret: 0.35 A
